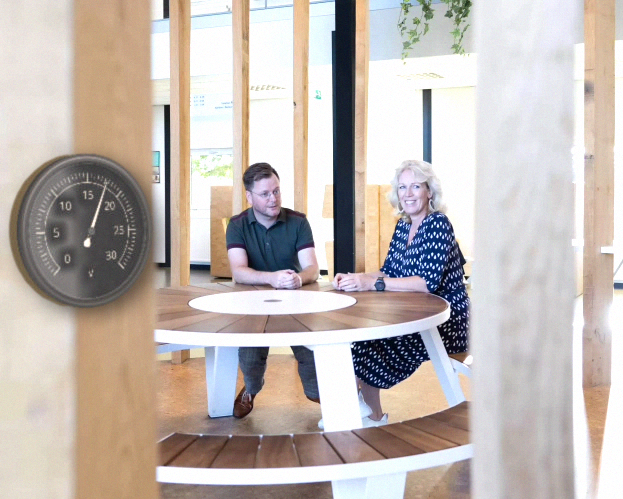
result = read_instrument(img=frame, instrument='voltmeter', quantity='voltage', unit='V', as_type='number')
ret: 17.5 V
